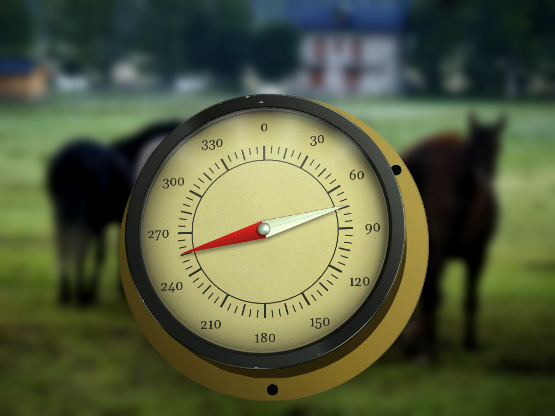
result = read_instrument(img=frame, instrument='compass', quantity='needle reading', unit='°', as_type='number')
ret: 255 °
